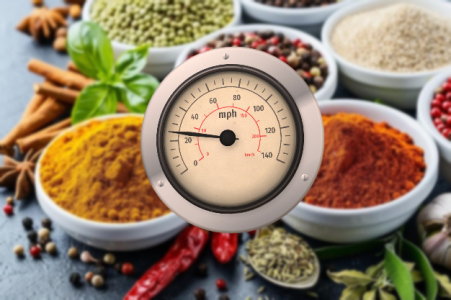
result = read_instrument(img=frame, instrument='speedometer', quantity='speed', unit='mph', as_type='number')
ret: 25 mph
